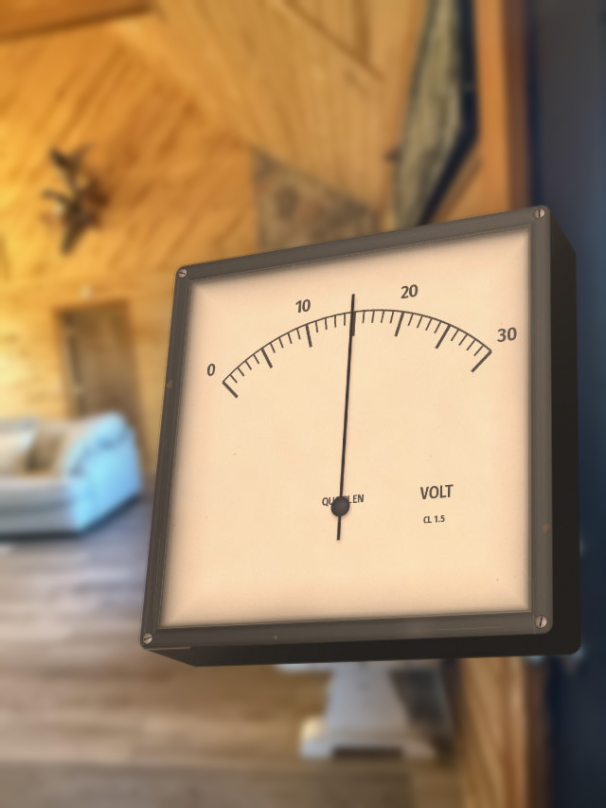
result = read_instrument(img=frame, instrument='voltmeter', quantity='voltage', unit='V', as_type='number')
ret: 15 V
